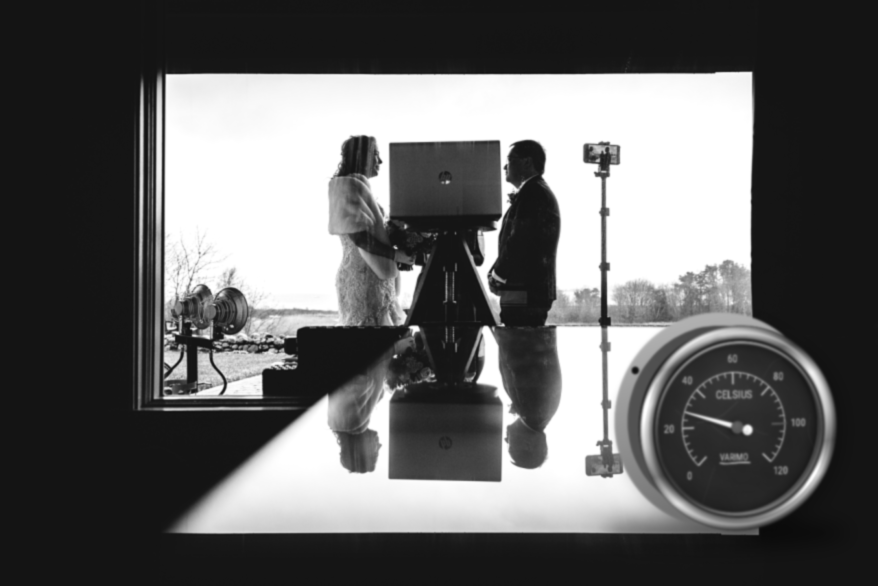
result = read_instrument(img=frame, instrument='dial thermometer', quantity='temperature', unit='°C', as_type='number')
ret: 28 °C
